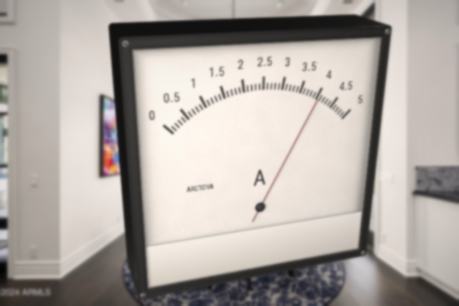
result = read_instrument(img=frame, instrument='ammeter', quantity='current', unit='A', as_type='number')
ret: 4 A
